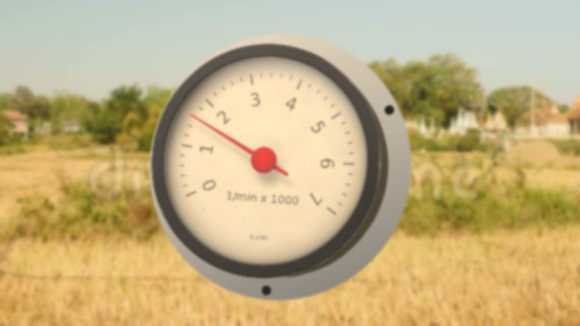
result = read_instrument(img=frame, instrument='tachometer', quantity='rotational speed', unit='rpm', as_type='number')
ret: 1600 rpm
